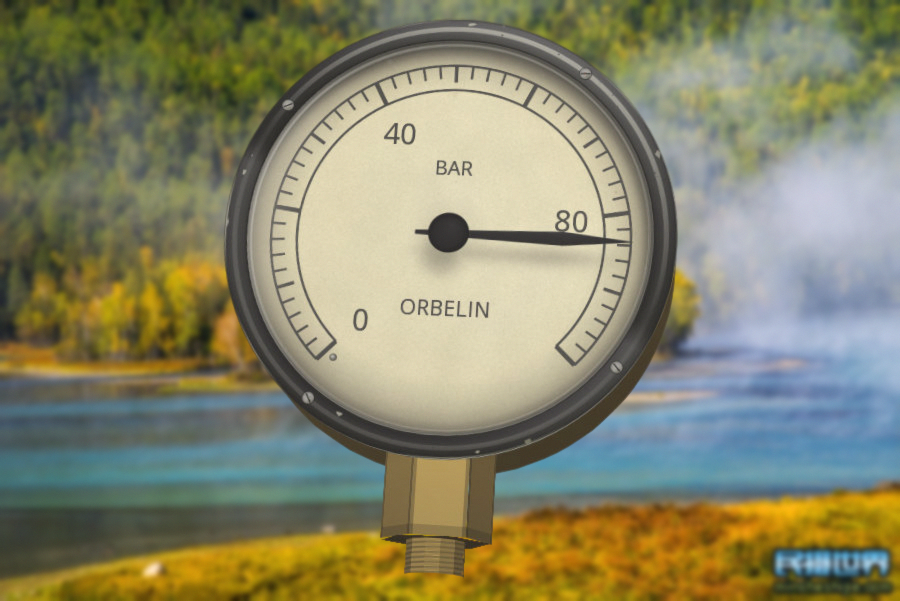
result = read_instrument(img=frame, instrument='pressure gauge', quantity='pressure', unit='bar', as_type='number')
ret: 84 bar
